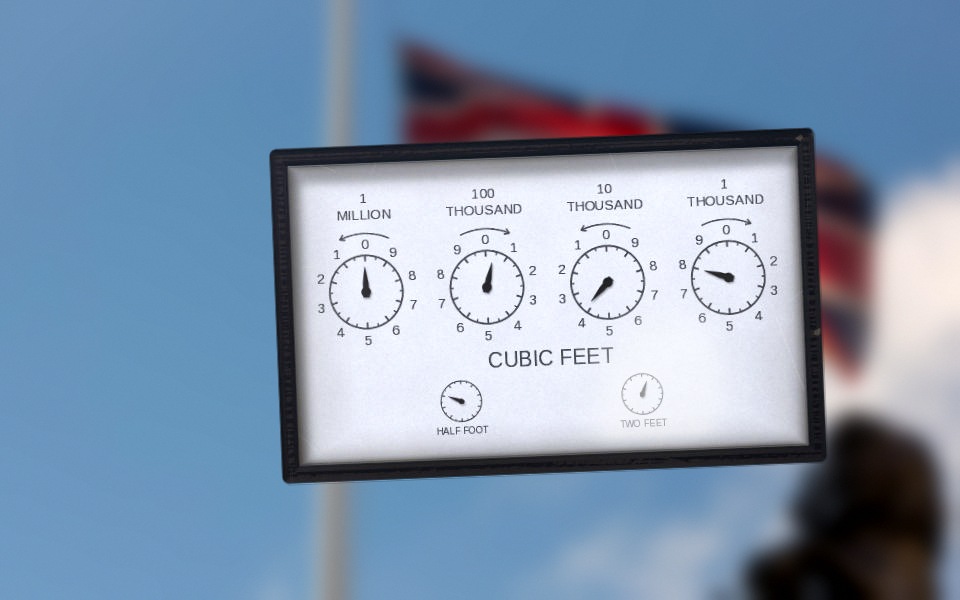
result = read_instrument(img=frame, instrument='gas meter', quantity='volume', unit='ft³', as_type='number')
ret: 3800 ft³
